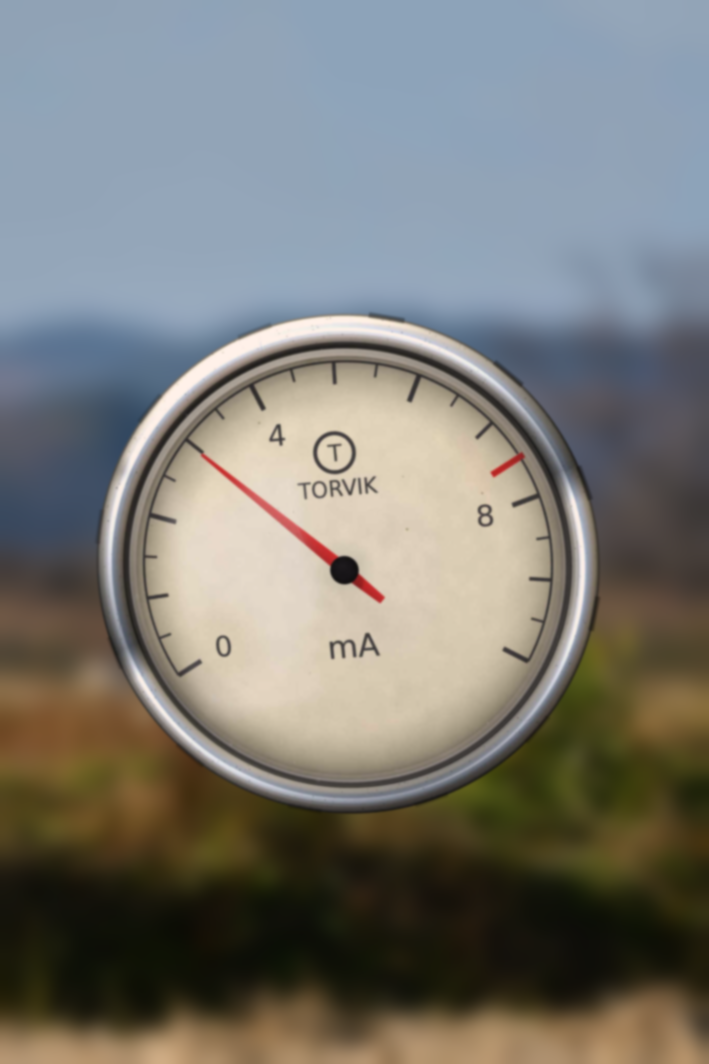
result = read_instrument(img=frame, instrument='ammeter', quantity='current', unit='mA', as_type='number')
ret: 3 mA
